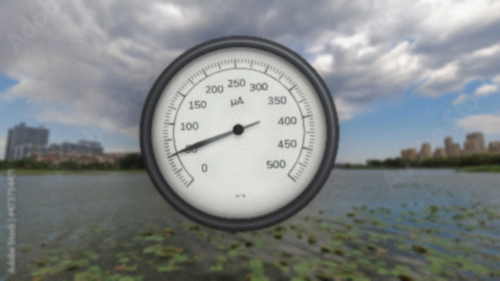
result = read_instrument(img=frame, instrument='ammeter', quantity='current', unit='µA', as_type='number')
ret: 50 µA
